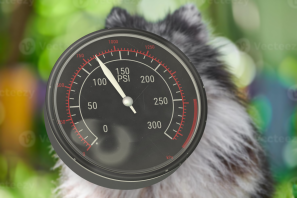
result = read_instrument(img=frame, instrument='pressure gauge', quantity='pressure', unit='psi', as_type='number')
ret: 120 psi
